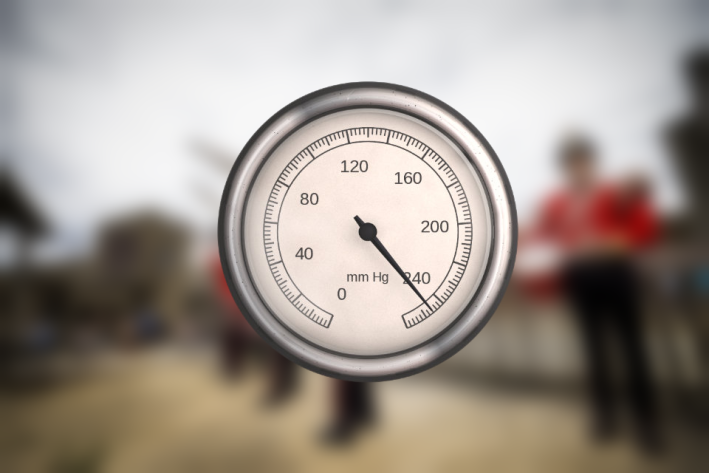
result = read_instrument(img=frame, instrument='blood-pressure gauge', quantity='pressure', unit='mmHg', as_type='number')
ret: 246 mmHg
